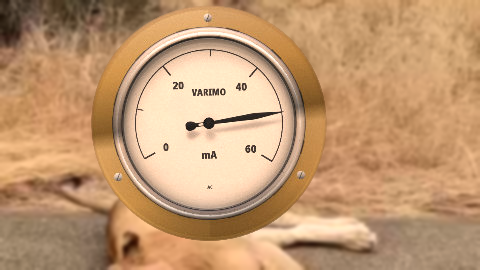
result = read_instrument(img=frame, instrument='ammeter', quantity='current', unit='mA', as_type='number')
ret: 50 mA
